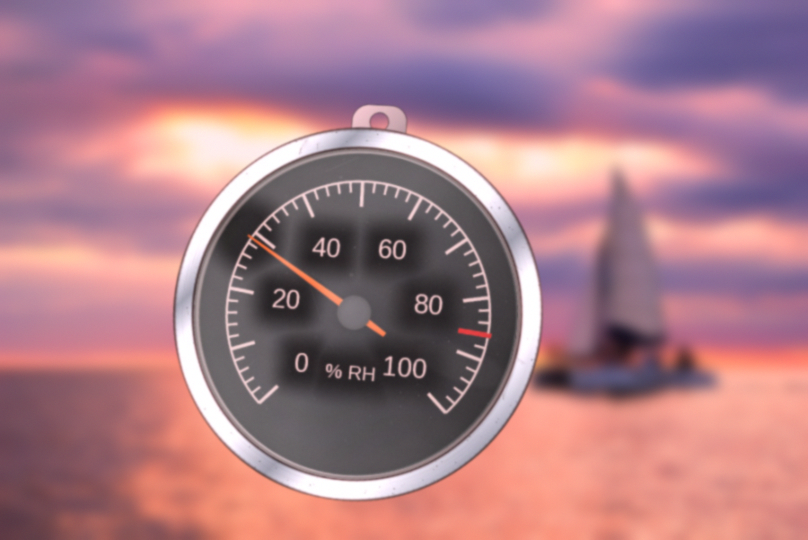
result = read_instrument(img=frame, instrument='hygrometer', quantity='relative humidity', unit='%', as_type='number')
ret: 29 %
